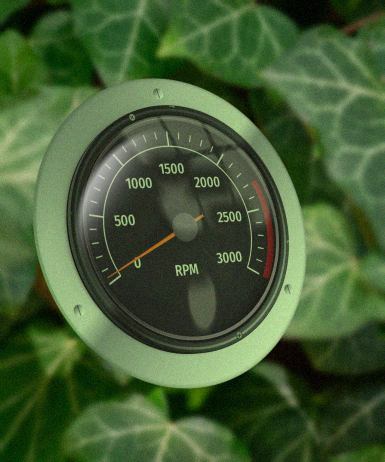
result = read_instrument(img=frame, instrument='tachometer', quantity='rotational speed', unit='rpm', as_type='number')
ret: 50 rpm
